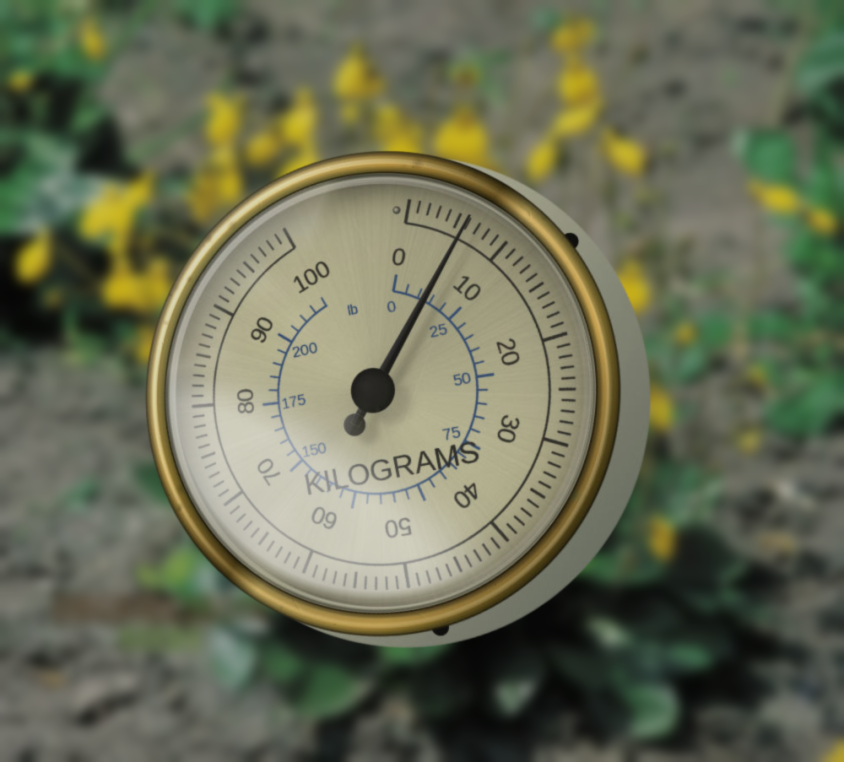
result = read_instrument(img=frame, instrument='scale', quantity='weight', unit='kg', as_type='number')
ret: 6 kg
